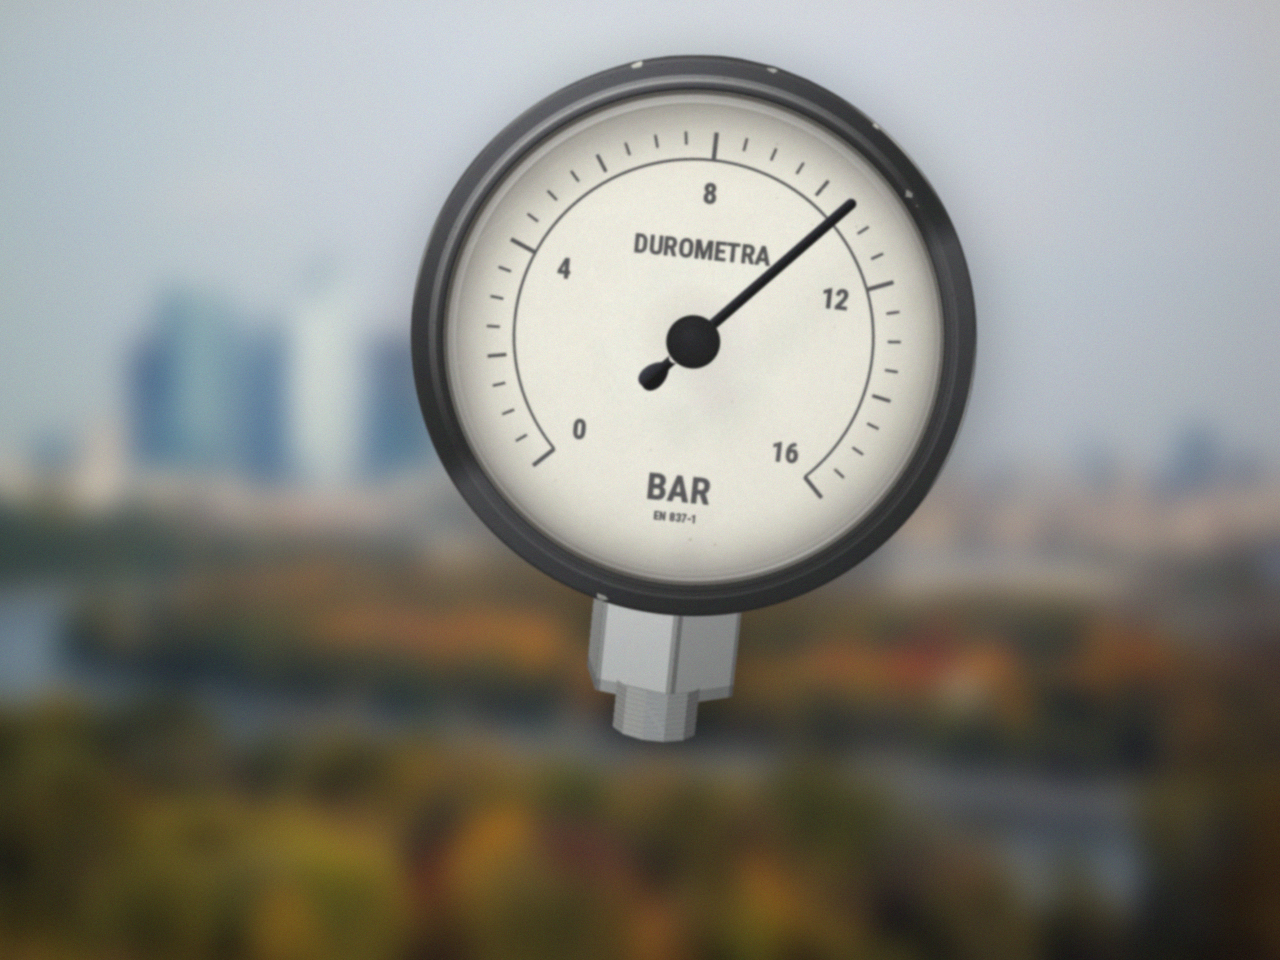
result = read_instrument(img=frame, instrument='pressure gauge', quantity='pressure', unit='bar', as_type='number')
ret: 10.5 bar
